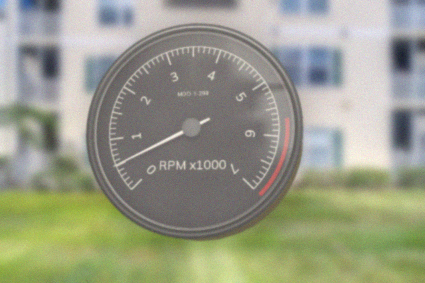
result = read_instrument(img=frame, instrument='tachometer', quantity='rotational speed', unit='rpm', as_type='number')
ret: 500 rpm
